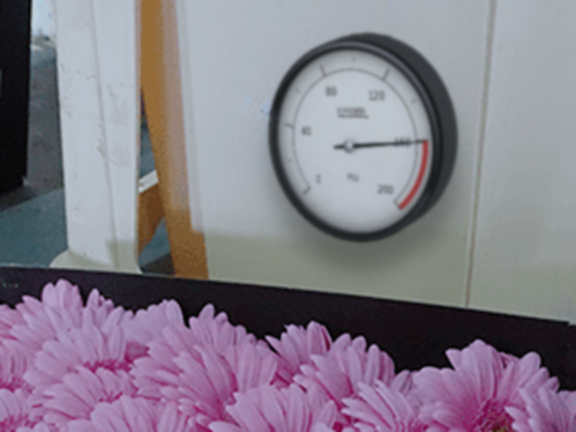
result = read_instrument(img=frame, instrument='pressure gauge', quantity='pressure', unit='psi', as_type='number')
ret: 160 psi
